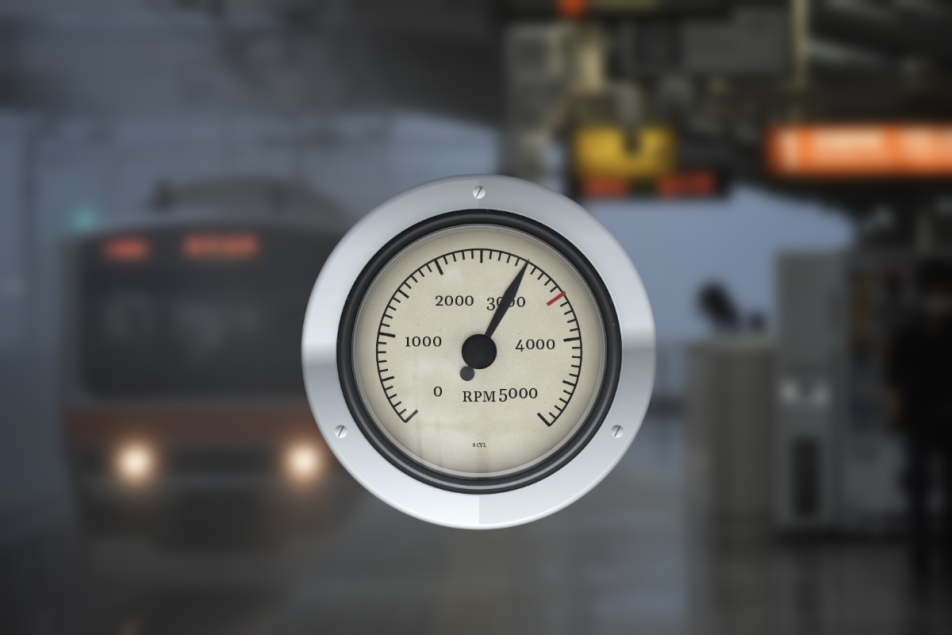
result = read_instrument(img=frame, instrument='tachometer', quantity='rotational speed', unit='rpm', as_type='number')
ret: 3000 rpm
